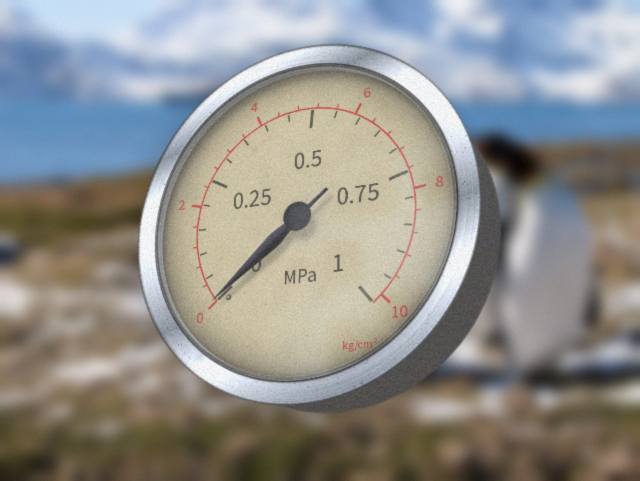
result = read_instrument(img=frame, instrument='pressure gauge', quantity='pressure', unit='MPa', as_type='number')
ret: 0 MPa
